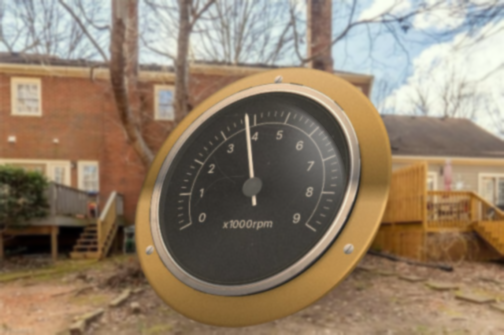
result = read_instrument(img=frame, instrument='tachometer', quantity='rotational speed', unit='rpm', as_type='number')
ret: 3800 rpm
